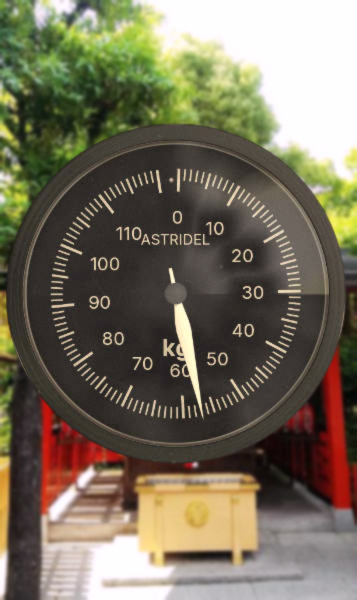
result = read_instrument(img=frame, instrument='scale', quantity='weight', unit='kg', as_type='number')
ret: 57 kg
